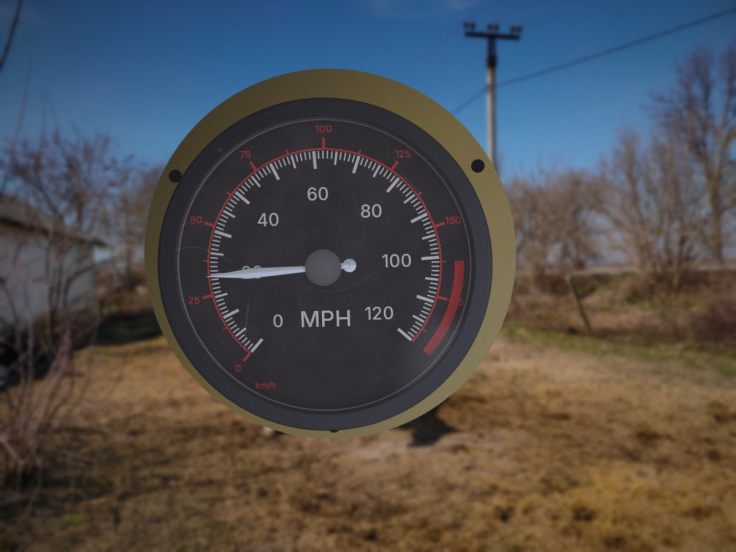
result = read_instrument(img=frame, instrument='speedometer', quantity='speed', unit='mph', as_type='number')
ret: 20 mph
